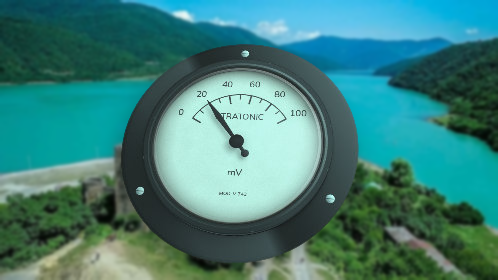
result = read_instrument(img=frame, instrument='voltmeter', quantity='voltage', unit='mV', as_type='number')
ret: 20 mV
